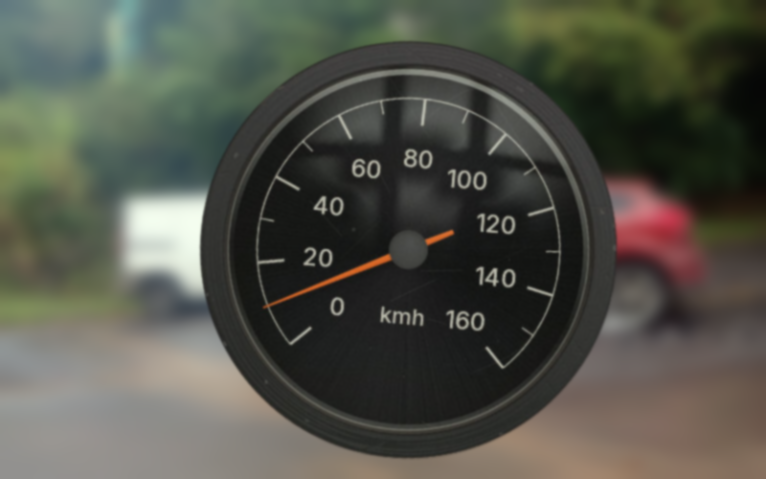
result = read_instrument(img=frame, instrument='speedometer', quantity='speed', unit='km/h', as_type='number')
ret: 10 km/h
